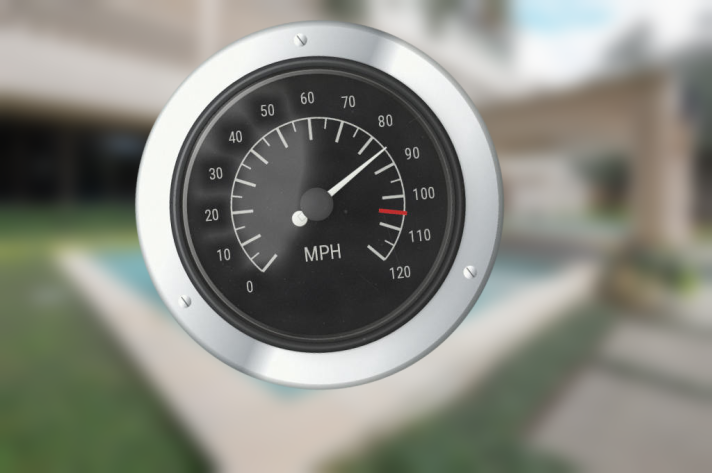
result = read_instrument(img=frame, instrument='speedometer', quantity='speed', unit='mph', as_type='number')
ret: 85 mph
